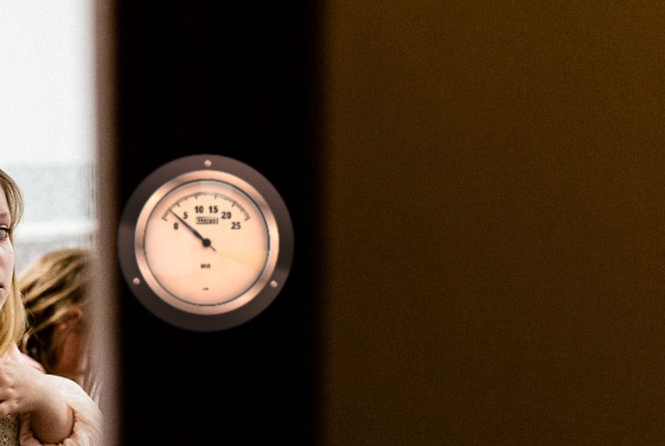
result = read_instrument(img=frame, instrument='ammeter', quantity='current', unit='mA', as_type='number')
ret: 2.5 mA
